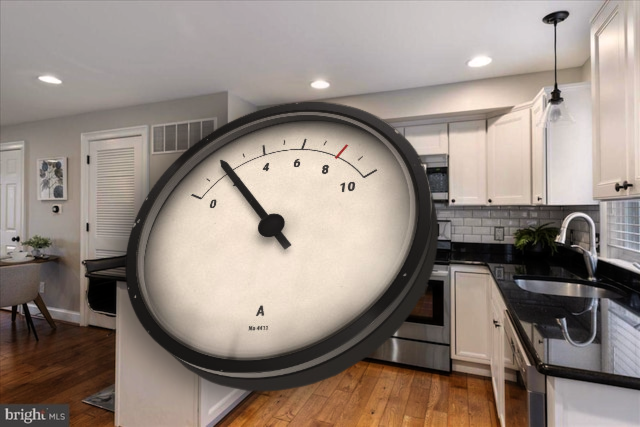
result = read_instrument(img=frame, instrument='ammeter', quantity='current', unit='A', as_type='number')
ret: 2 A
